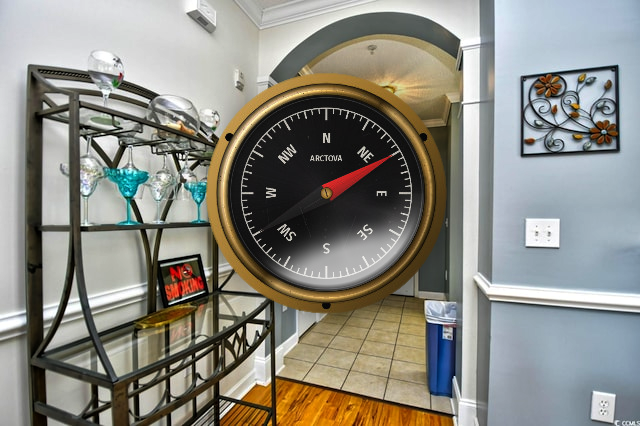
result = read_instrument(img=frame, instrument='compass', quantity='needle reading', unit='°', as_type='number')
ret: 60 °
